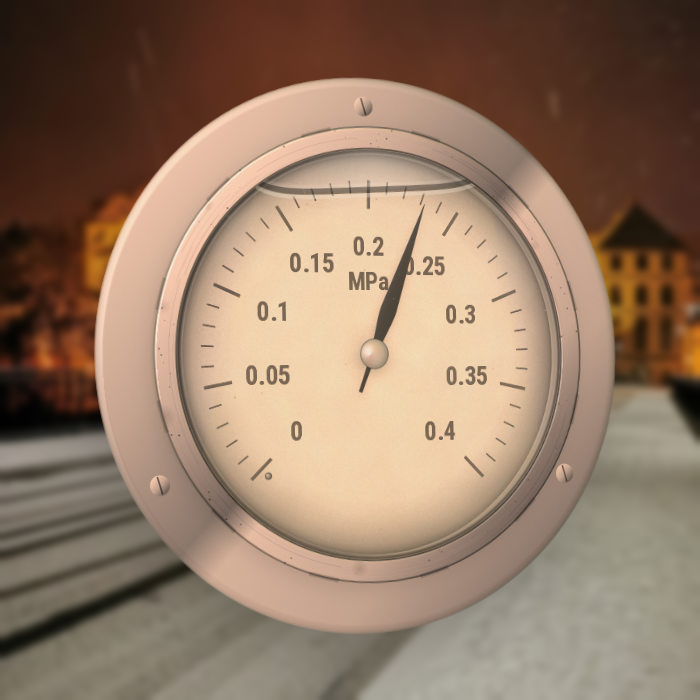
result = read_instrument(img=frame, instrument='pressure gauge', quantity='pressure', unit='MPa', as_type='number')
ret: 0.23 MPa
